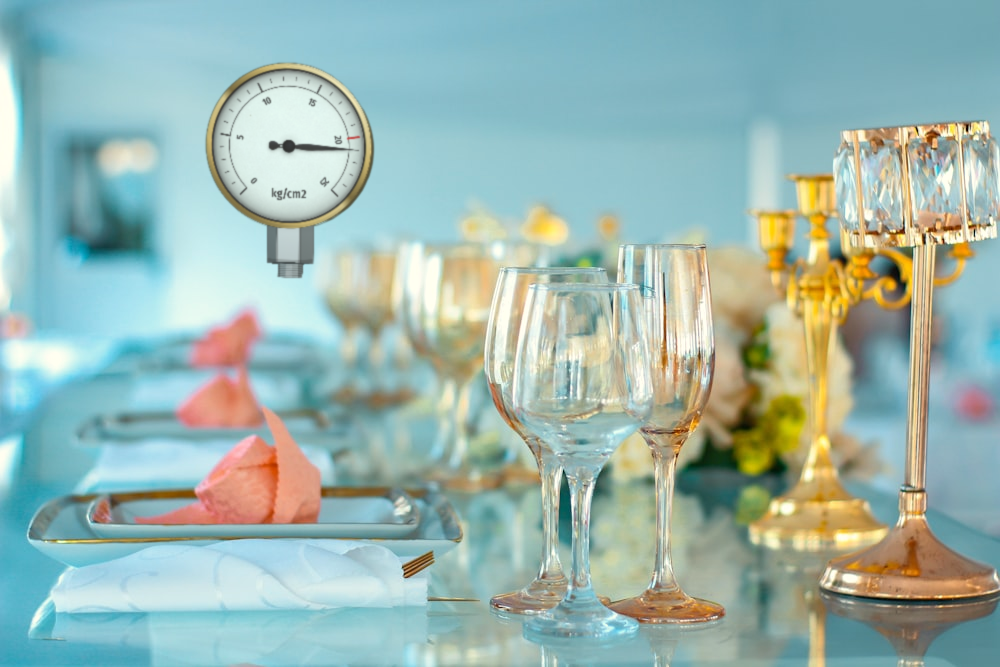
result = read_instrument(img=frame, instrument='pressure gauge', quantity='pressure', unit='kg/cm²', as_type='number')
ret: 21 kg/cm²
